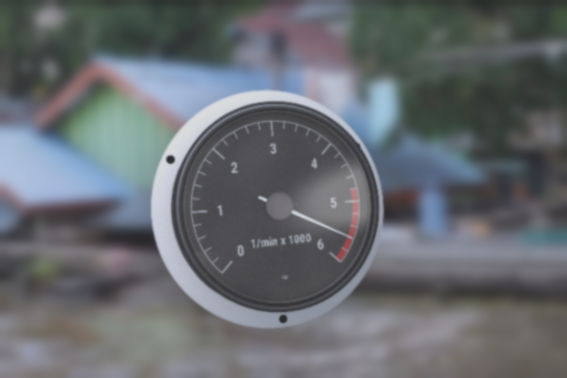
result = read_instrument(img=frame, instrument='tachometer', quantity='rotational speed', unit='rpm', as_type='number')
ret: 5600 rpm
